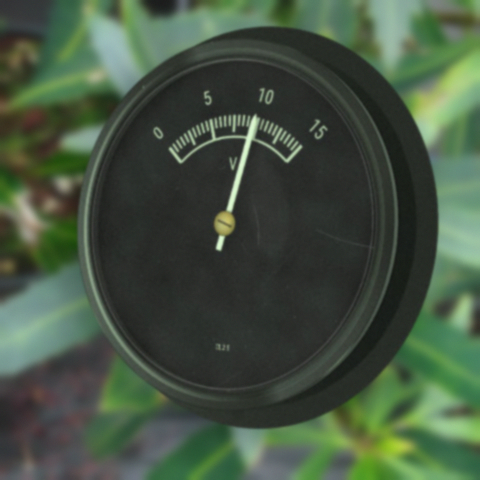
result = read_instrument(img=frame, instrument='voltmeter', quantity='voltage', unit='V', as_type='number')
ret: 10 V
